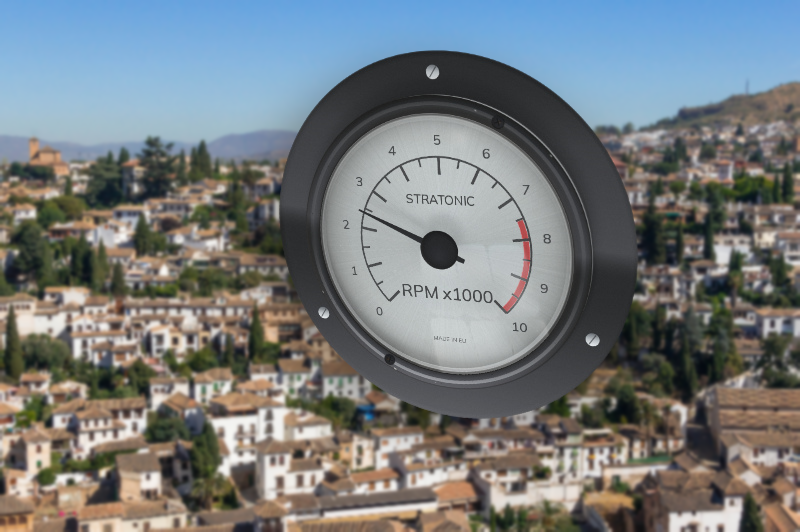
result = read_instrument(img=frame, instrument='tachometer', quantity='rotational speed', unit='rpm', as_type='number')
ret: 2500 rpm
